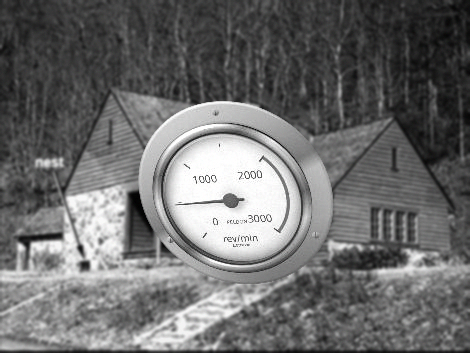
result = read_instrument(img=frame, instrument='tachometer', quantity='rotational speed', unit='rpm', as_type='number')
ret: 500 rpm
